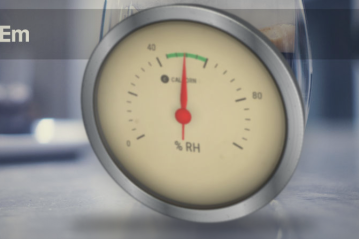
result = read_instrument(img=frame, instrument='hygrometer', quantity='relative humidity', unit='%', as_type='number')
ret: 52 %
